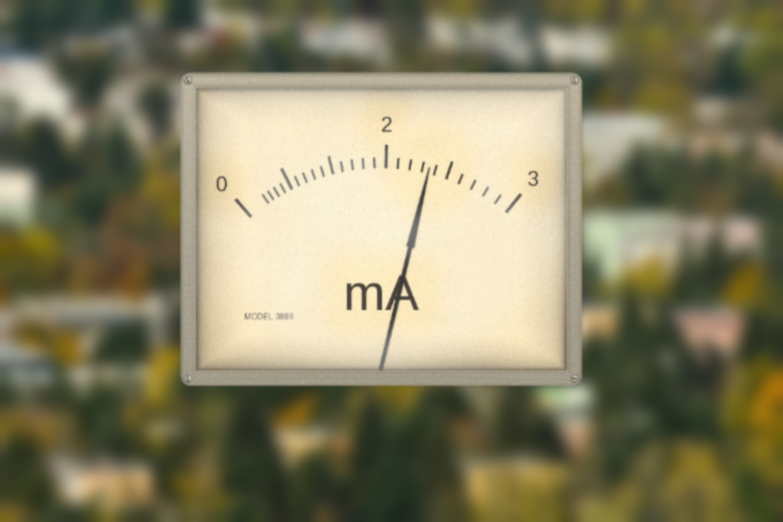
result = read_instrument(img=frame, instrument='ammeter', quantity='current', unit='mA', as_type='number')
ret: 2.35 mA
